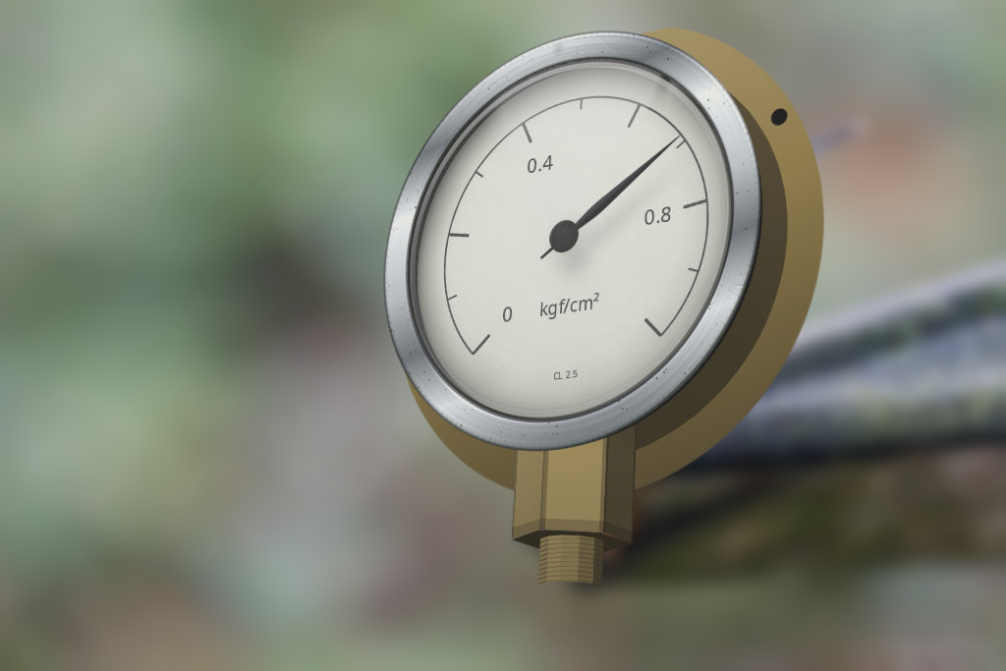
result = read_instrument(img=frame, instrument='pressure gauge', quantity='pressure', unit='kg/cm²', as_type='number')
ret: 0.7 kg/cm²
